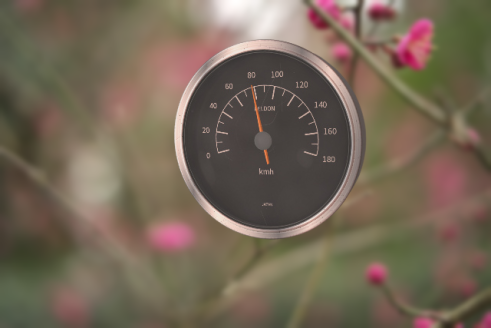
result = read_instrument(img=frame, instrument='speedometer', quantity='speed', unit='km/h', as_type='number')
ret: 80 km/h
